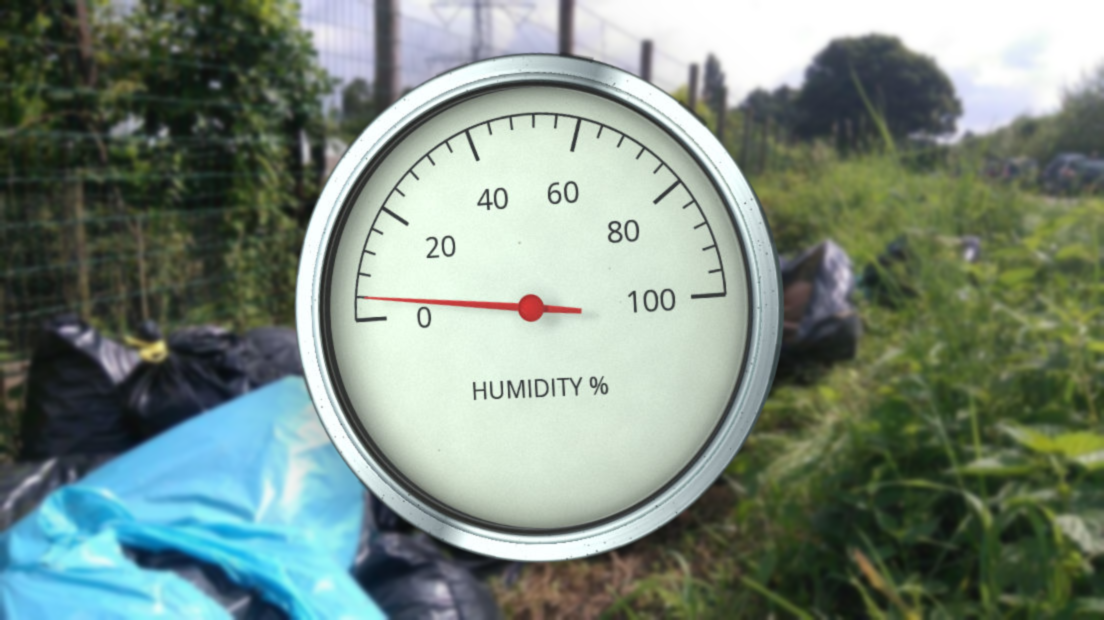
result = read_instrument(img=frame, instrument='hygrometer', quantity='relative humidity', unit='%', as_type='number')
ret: 4 %
